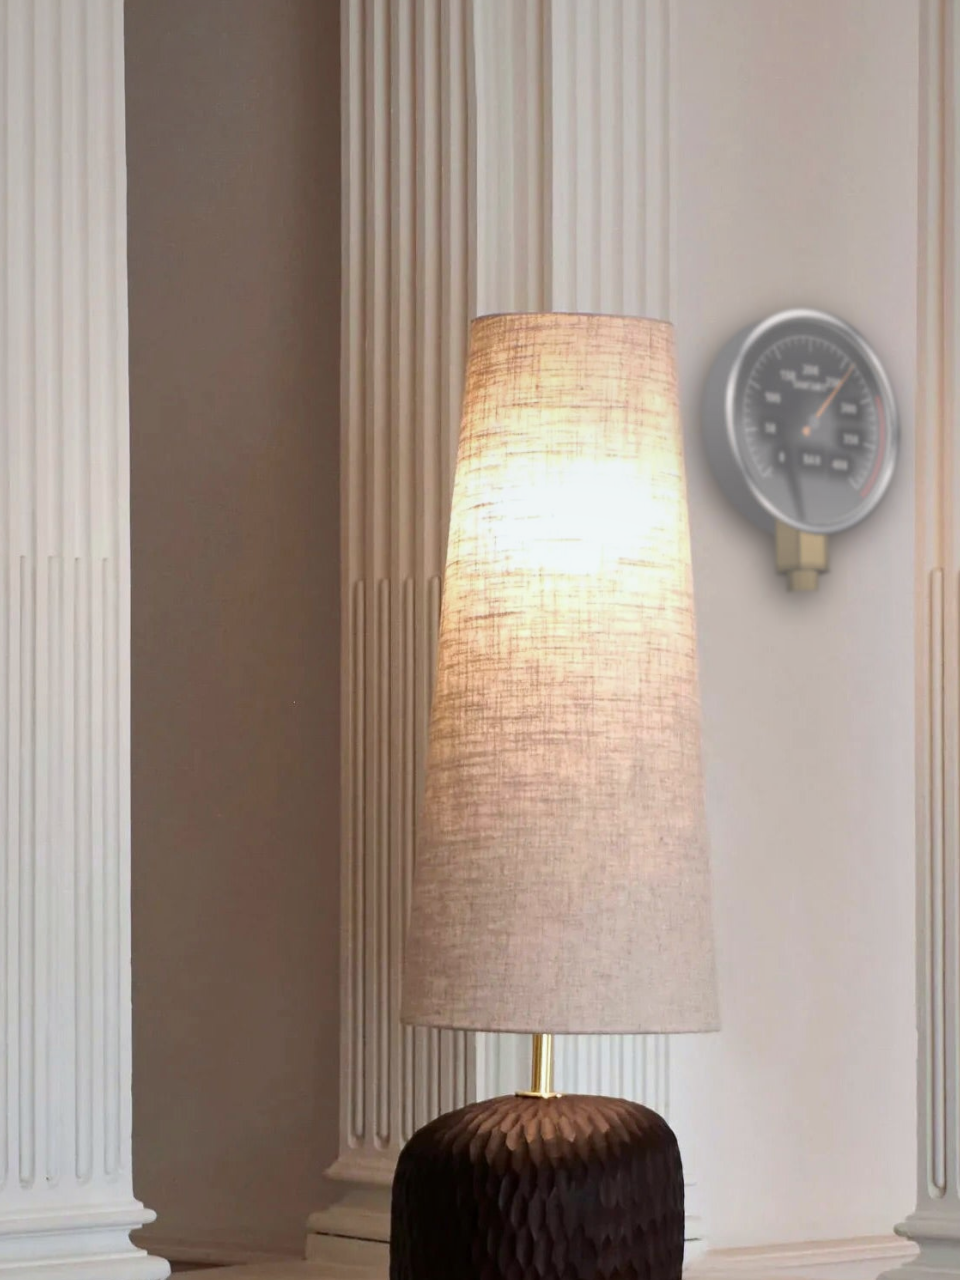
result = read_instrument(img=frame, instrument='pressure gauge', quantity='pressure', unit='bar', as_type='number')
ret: 260 bar
